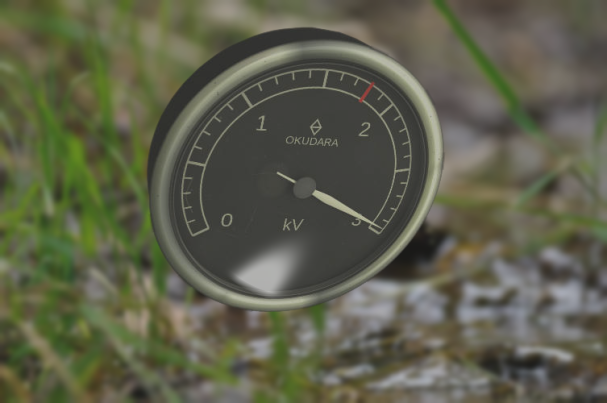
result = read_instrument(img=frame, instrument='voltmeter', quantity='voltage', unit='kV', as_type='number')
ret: 2.95 kV
